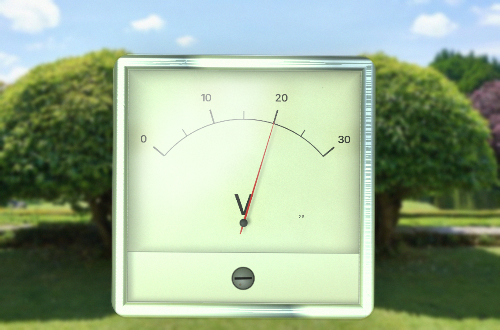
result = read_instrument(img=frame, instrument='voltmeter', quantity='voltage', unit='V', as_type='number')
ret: 20 V
